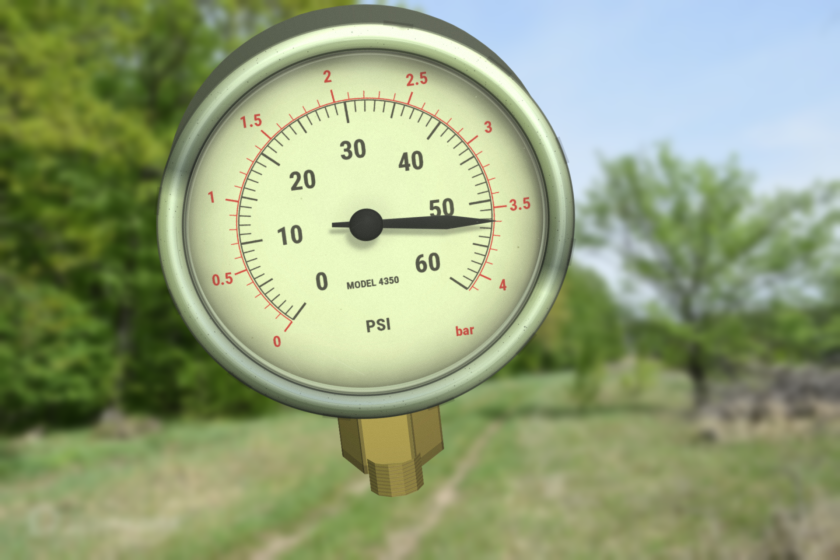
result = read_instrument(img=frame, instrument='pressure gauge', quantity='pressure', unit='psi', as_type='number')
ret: 52 psi
